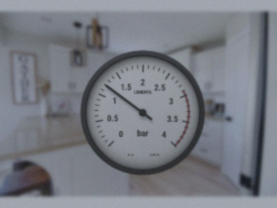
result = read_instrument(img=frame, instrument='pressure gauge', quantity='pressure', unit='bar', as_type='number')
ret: 1.2 bar
